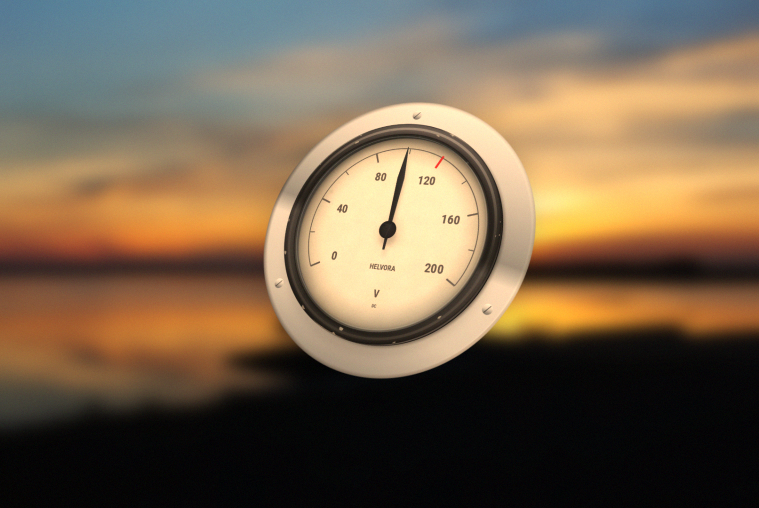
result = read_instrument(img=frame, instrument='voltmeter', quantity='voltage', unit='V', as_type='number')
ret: 100 V
